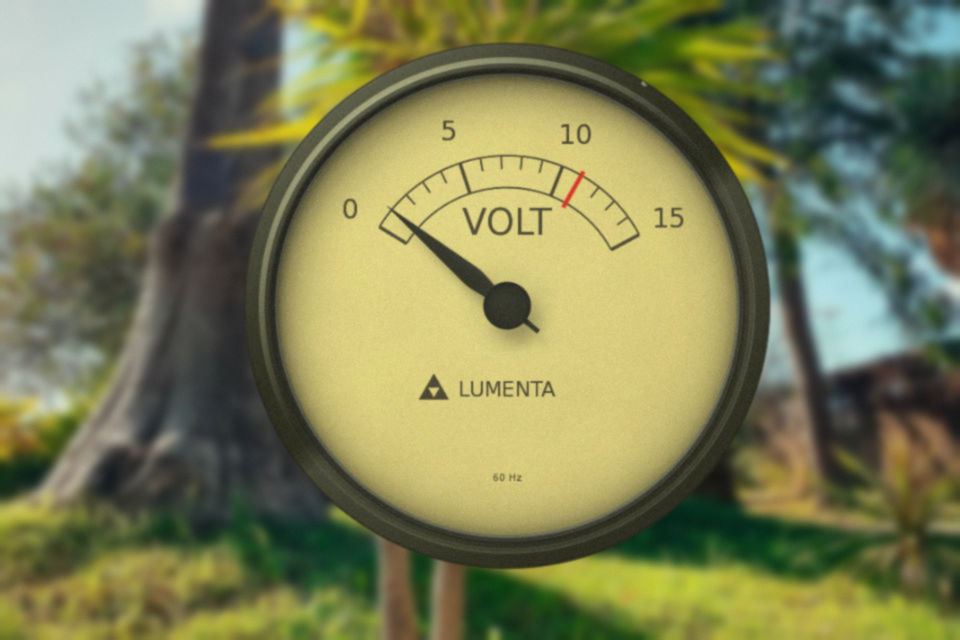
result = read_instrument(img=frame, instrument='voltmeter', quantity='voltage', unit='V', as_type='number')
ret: 1 V
